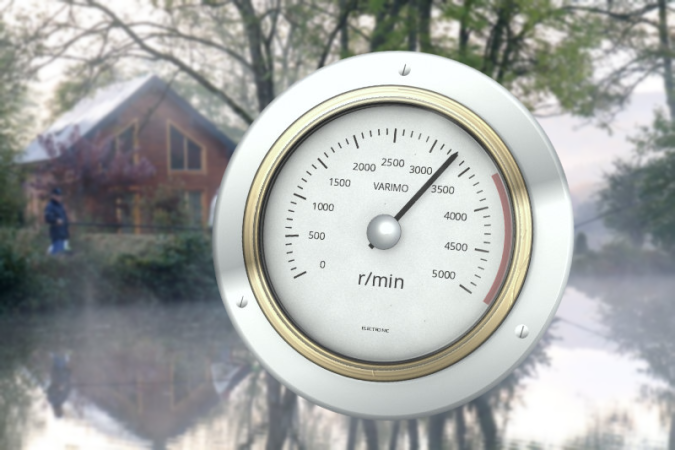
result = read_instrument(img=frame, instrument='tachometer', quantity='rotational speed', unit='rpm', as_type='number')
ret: 3300 rpm
